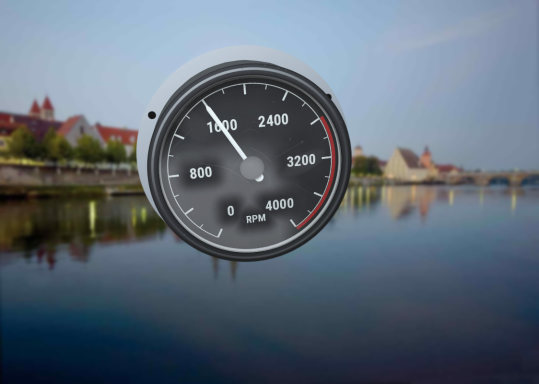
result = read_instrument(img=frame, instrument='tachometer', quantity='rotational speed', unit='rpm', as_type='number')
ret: 1600 rpm
